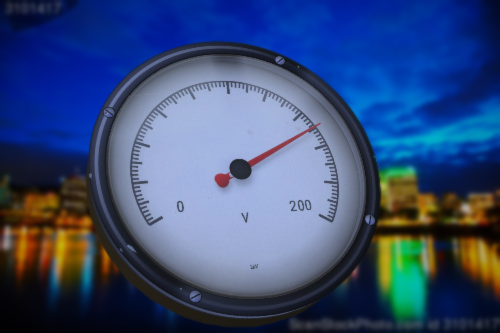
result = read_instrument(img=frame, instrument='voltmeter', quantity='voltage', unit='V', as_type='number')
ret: 150 V
